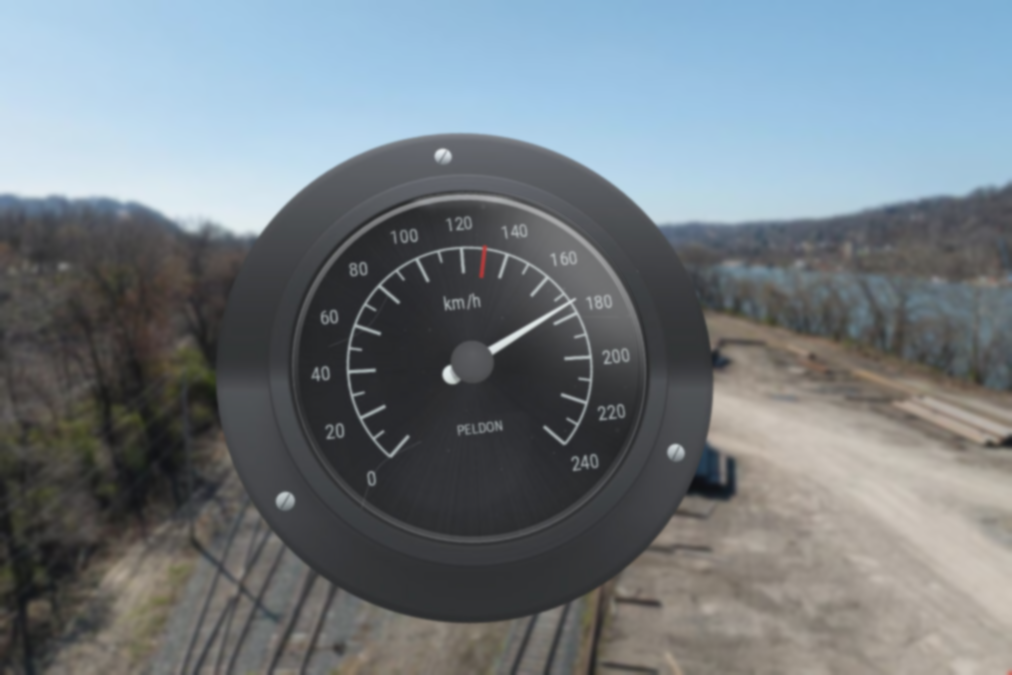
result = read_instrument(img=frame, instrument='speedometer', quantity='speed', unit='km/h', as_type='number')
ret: 175 km/h
